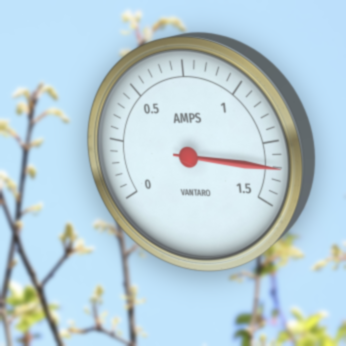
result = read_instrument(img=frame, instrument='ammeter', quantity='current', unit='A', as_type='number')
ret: 1.35 A
